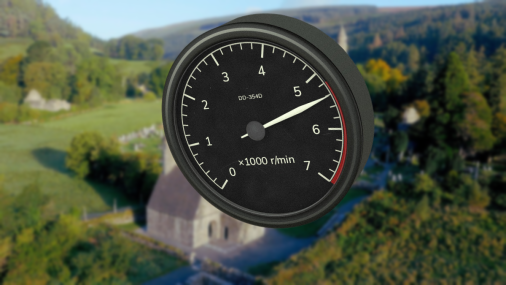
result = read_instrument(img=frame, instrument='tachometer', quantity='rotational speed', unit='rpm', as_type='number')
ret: 5400 rpm
